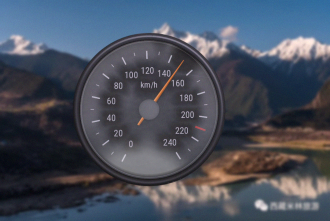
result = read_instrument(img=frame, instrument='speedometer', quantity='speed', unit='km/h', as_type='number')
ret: 150 km/h
